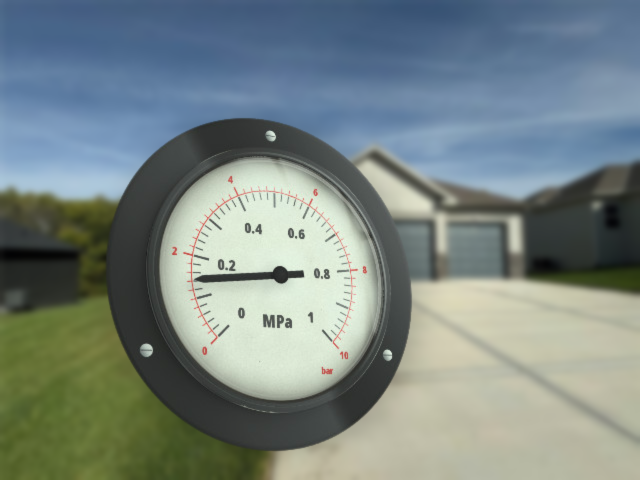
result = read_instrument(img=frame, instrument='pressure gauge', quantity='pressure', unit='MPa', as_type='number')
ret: 0.14 MPa
